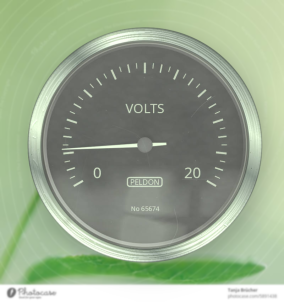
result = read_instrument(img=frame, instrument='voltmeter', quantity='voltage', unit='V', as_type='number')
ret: 2.25 V
